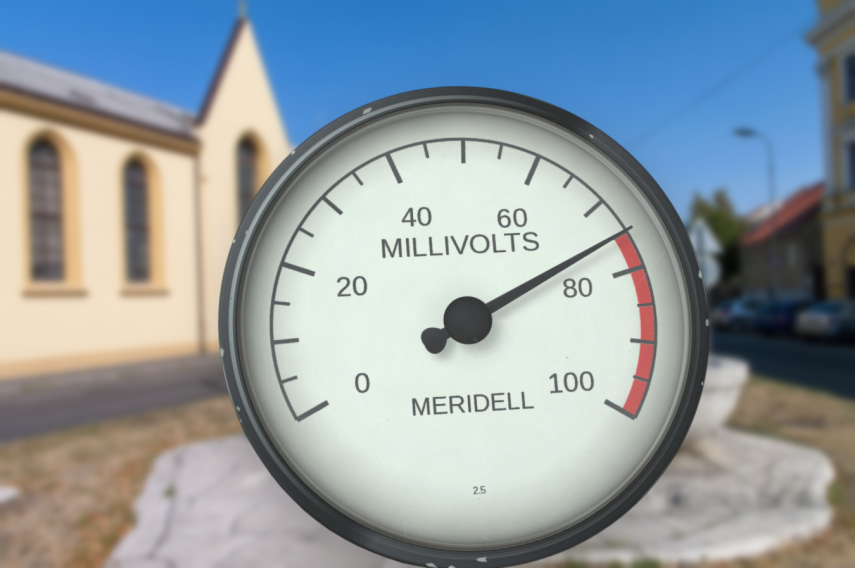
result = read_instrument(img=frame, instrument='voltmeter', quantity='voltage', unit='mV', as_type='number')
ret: 75 mV
